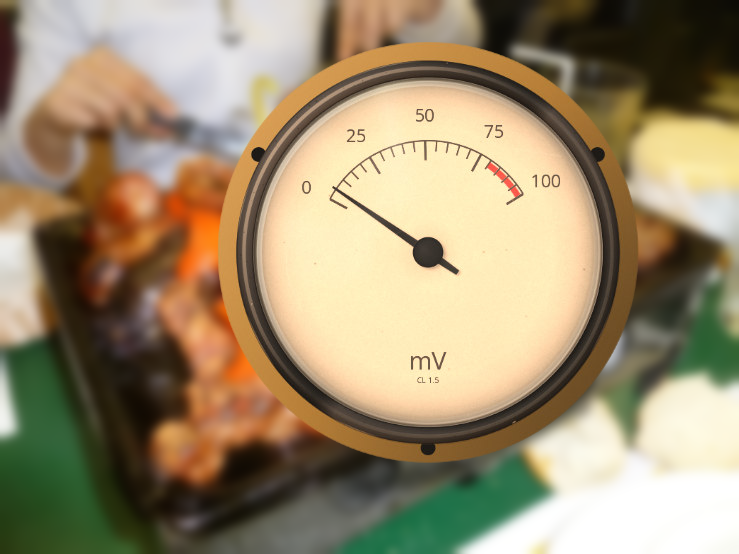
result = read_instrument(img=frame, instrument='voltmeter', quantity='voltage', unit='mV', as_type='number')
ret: 5 mV
